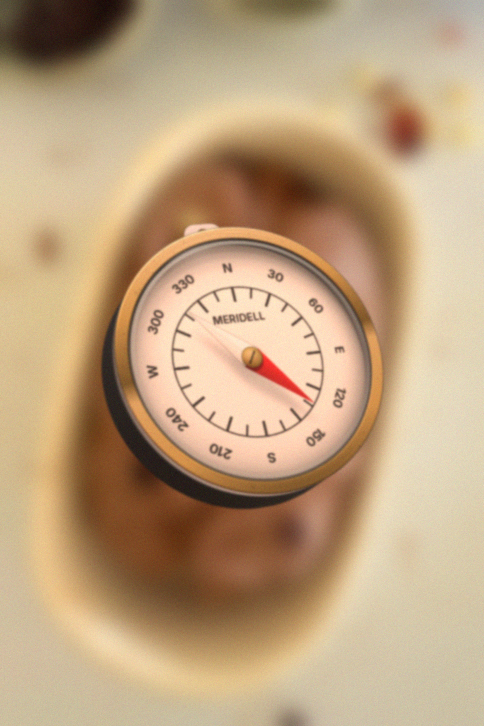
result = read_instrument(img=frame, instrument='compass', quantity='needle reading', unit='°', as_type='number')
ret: 135 °
